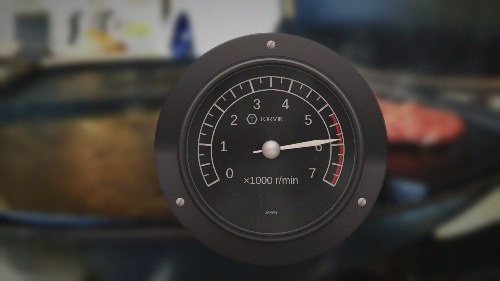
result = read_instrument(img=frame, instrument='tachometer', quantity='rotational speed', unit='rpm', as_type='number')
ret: 5875 rpm
